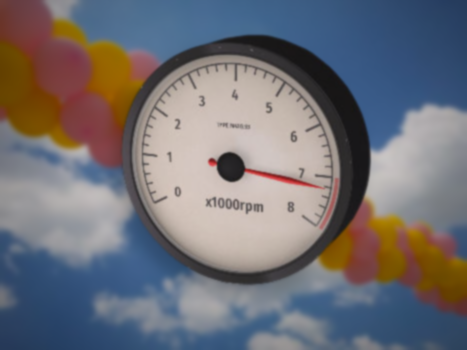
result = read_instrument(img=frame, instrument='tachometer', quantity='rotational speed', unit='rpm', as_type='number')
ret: 7200 rpm
